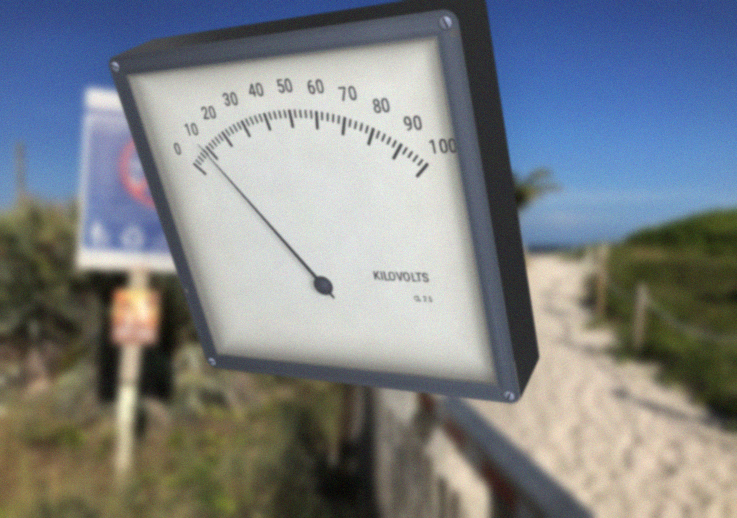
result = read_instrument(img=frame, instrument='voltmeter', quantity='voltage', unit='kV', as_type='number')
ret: 10 kV
